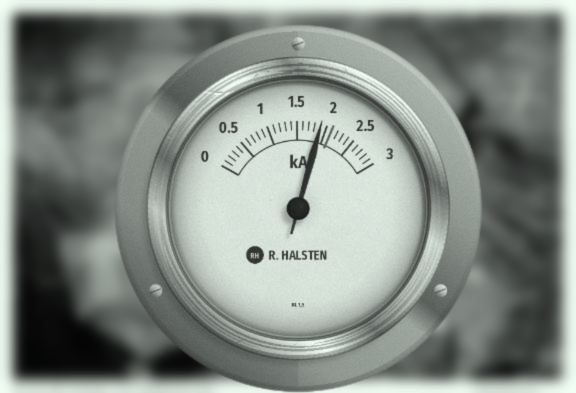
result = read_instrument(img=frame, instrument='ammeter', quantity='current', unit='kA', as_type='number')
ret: 1.9 kA
